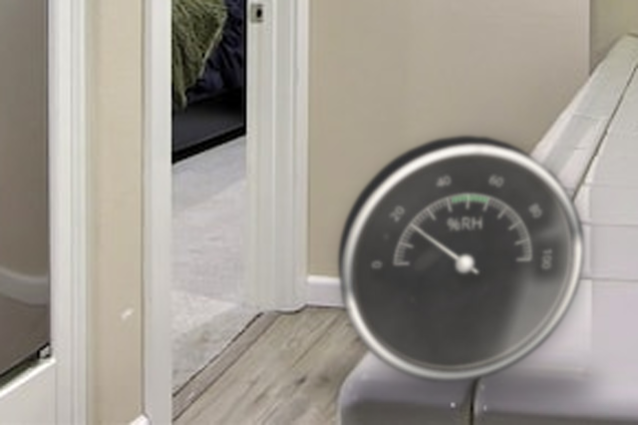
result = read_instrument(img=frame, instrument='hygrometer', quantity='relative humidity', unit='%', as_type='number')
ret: 20 %
